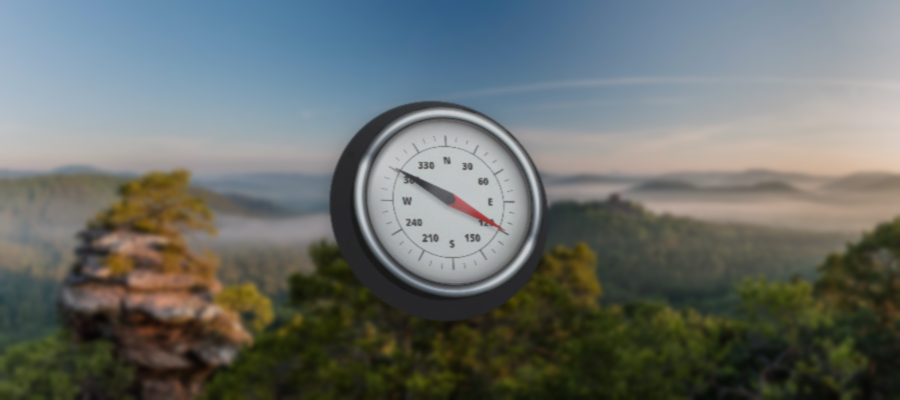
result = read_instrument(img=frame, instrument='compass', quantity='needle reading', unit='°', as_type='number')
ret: 120 °
